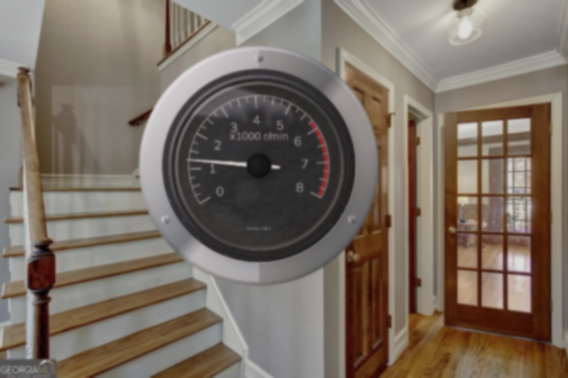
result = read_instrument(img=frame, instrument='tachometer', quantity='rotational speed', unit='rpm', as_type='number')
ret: 1250 rpm
